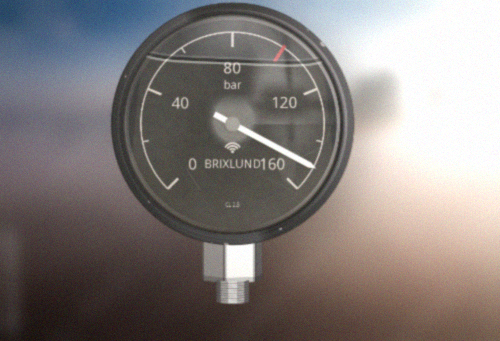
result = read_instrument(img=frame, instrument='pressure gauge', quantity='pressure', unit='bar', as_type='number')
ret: 150 bar
